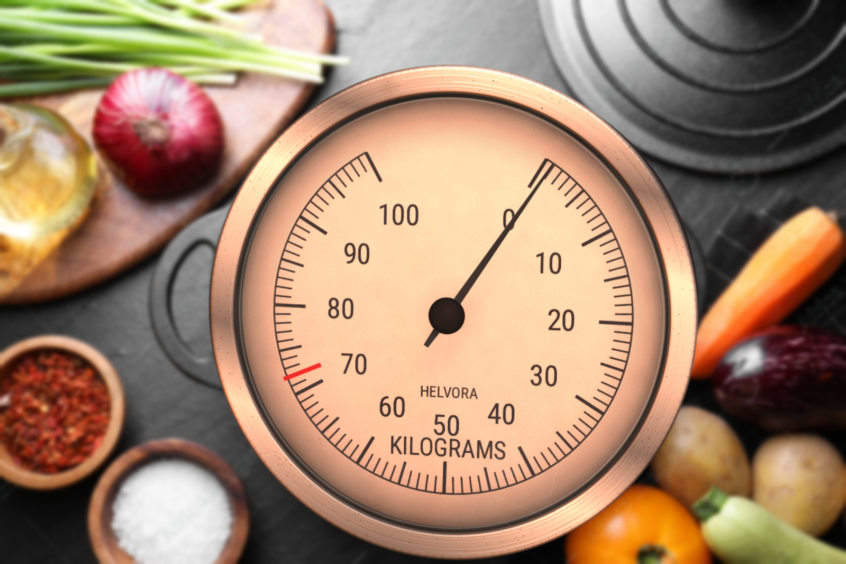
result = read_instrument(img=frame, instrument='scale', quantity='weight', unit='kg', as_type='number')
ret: 1 kg
